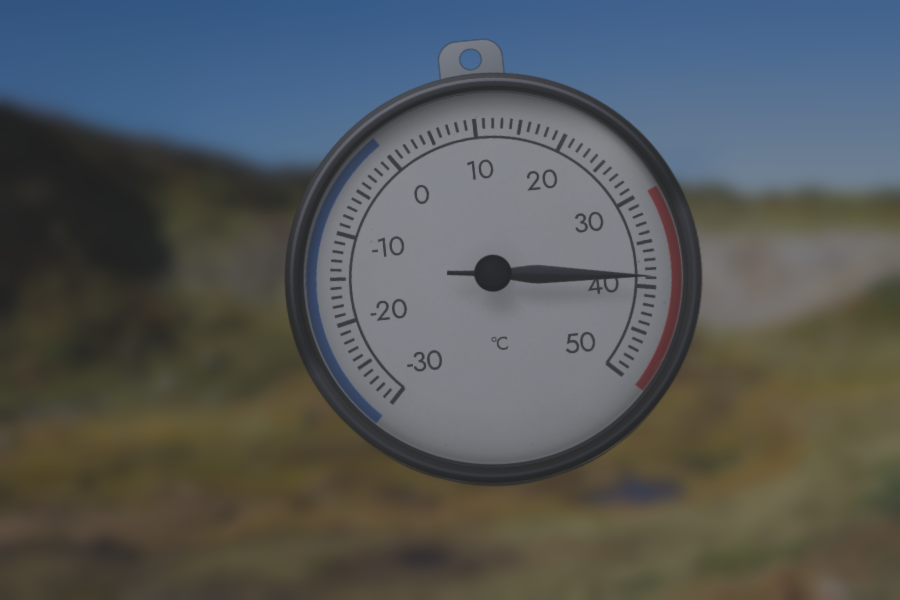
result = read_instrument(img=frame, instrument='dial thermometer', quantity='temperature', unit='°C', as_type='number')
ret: 39 °C
